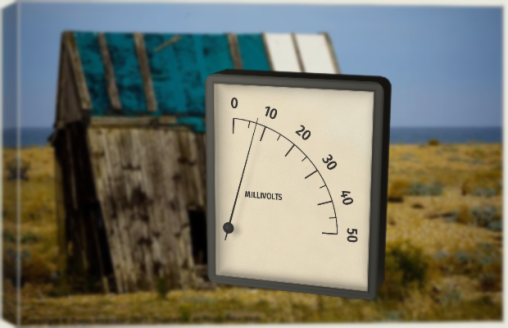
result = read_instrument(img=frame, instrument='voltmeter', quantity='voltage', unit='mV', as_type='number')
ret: 7.5 mV
